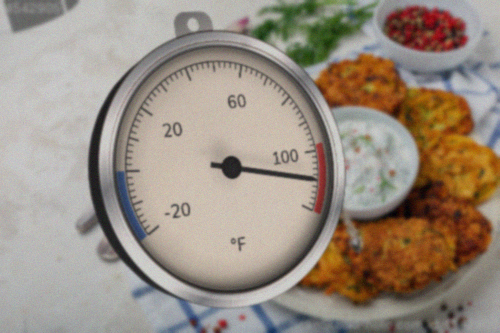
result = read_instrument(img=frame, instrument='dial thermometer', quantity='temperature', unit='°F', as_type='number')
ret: 110 °F
